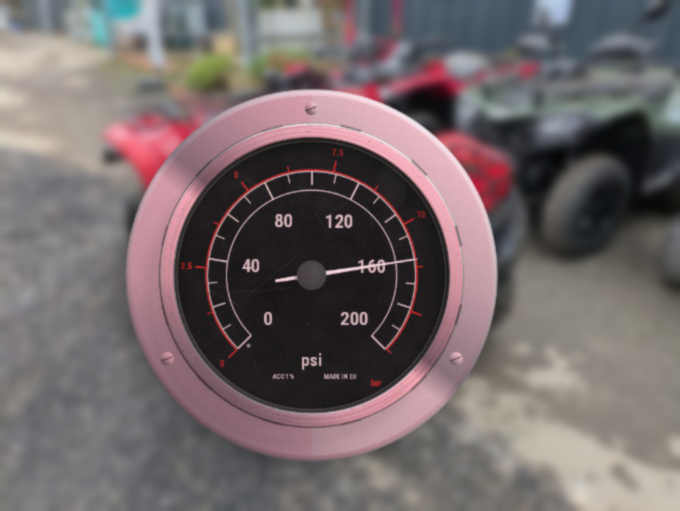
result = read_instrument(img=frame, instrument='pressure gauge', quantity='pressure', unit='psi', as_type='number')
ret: 160 psi
